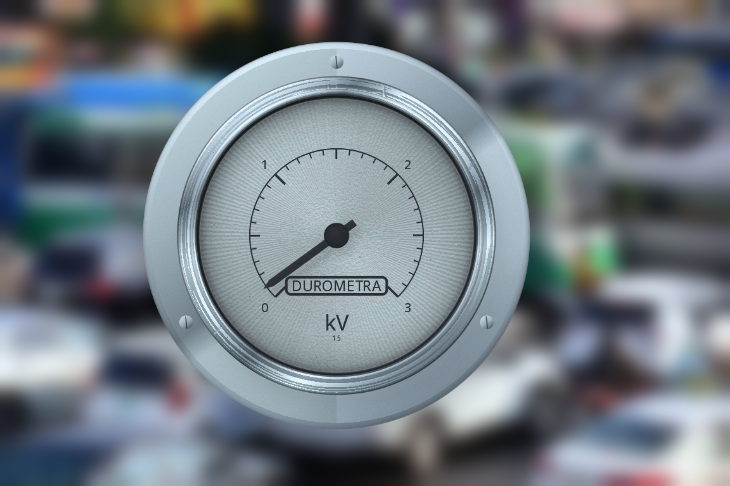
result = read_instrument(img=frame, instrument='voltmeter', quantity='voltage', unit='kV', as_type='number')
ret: 0.1 kV
